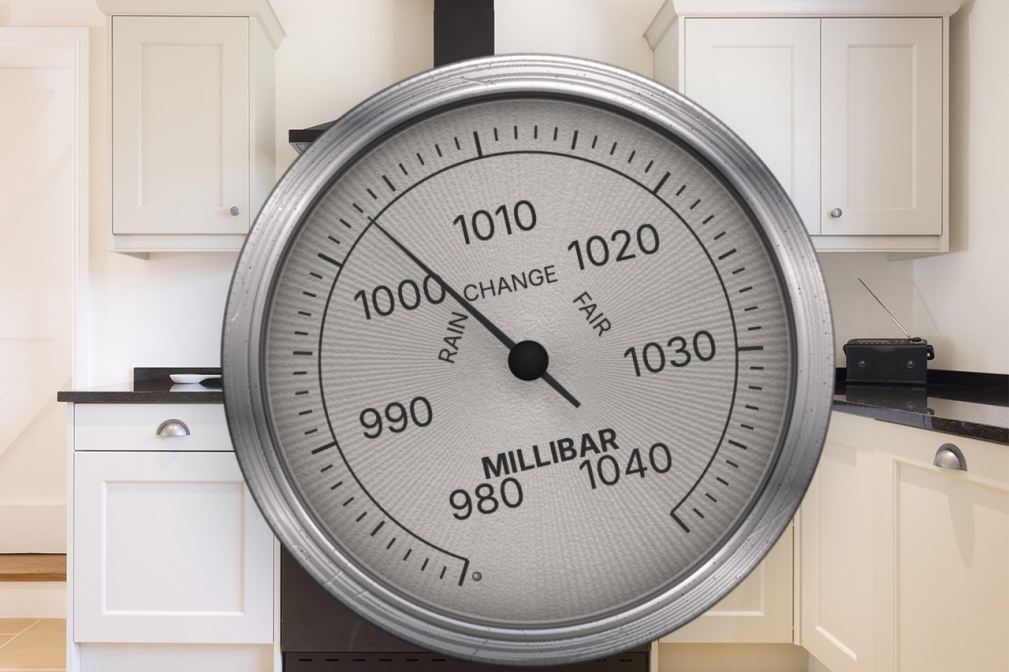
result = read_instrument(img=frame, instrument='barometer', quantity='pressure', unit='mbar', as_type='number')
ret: 1003 mbar
